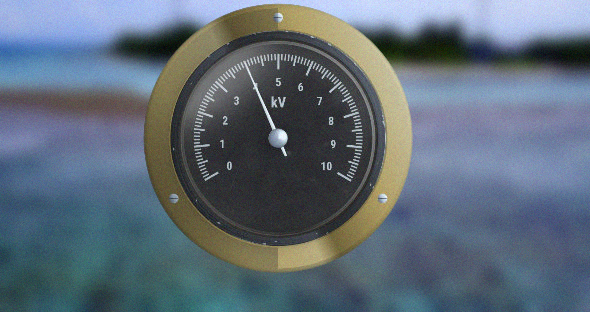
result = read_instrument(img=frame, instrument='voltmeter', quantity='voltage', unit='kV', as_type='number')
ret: 4 kV
